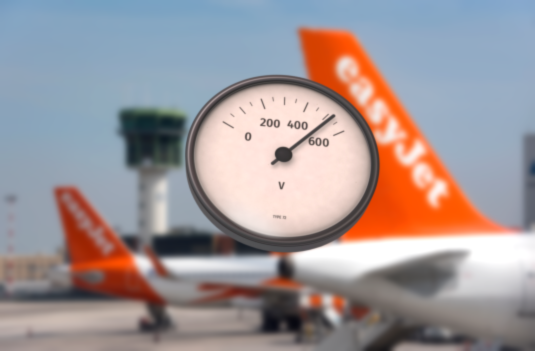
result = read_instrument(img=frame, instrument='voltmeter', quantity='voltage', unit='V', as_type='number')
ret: 525 V
